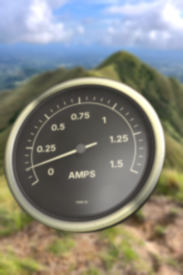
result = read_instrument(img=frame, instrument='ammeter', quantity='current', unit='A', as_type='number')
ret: 0.1 A
